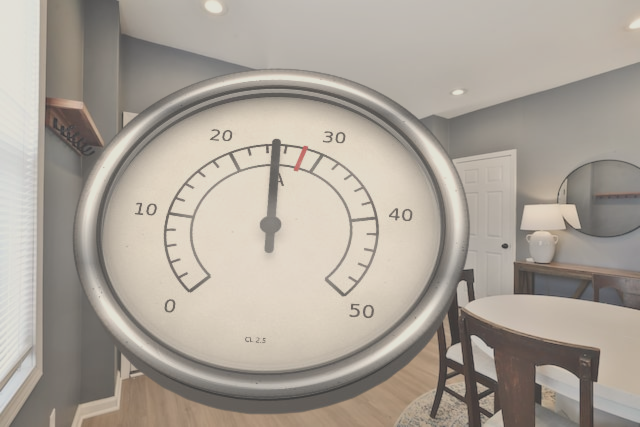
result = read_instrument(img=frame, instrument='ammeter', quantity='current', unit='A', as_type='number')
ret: 25 A
